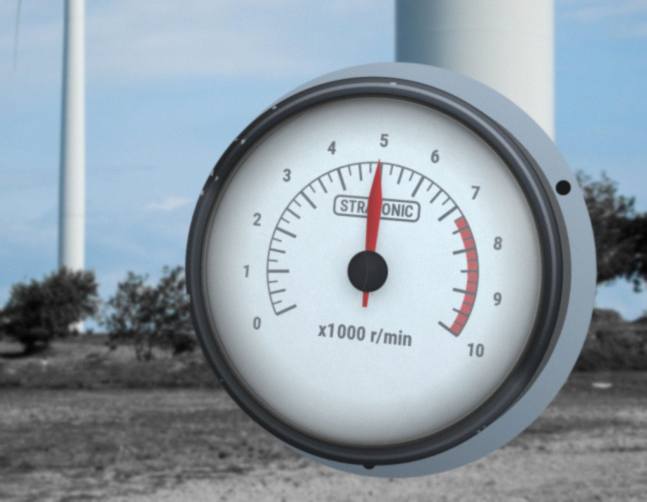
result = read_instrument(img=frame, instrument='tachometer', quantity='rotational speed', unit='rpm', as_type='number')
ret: 5000 rpm
